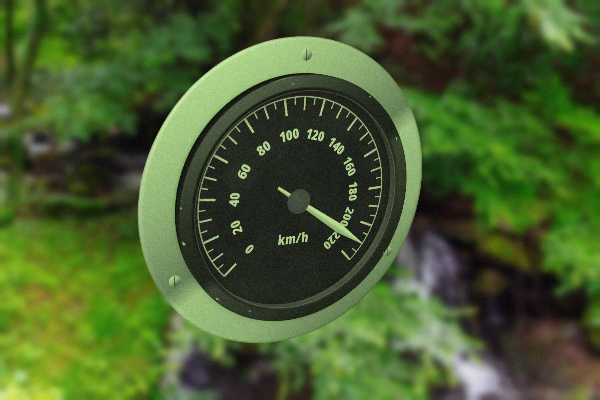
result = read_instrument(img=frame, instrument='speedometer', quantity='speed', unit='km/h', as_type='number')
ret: 210 km/h
